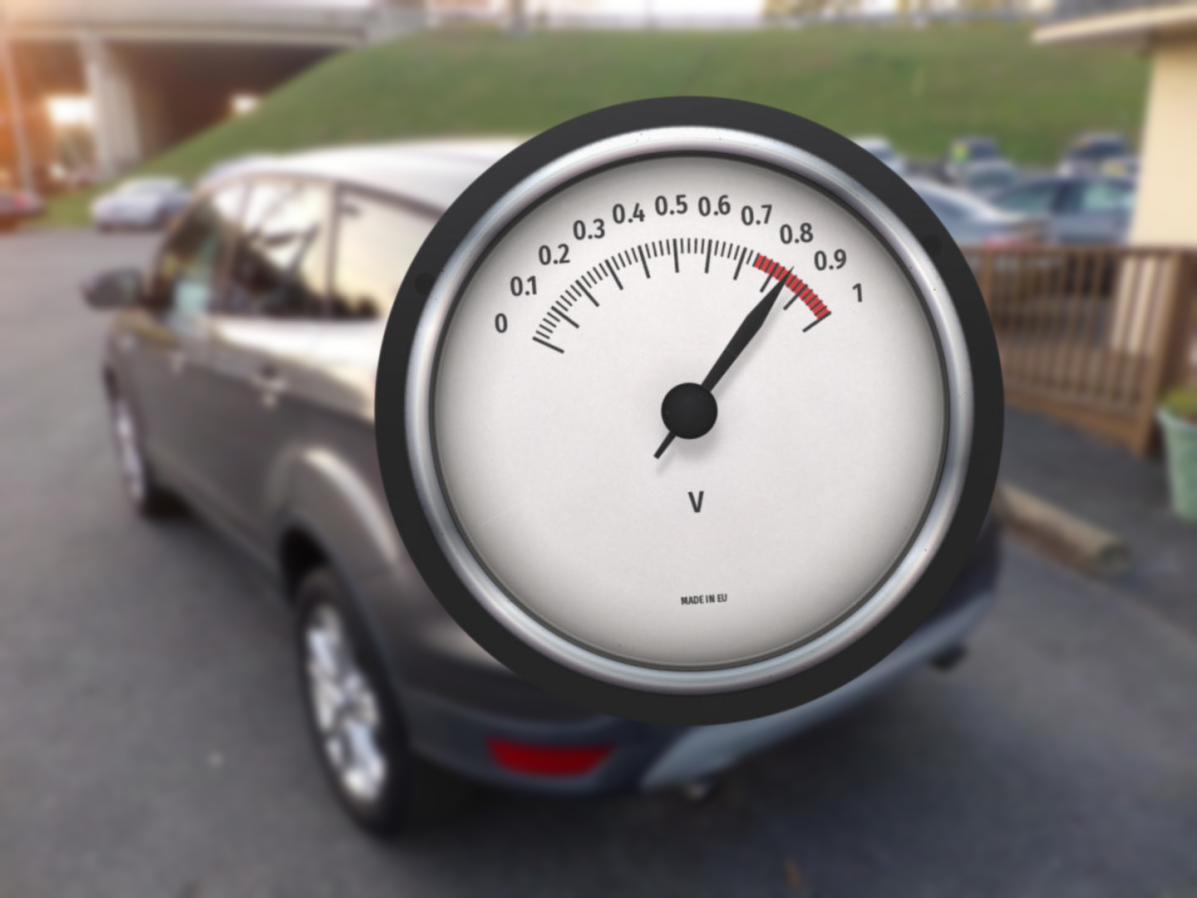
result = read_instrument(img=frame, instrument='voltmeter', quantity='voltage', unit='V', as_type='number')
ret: 0.84 V
